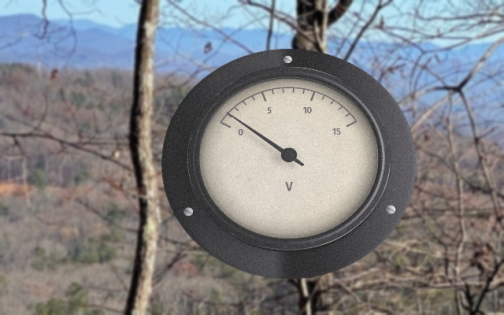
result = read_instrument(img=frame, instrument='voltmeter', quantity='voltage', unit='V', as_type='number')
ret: 1 V
